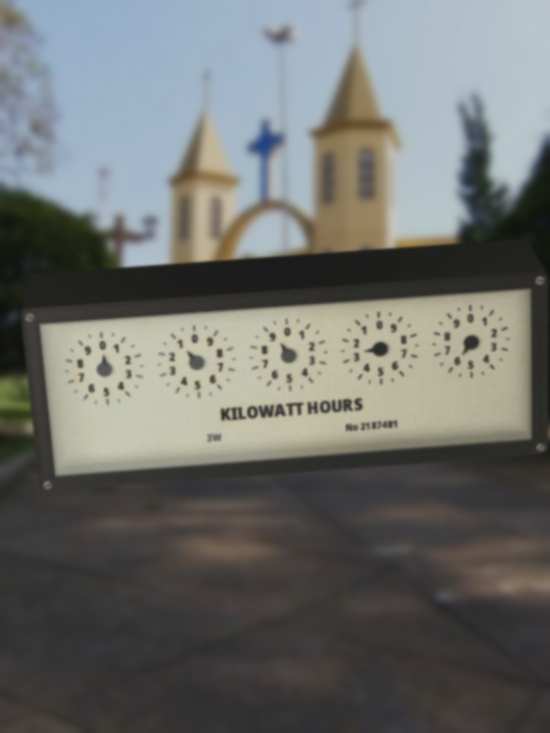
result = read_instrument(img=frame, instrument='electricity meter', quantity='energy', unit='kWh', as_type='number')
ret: 926 kWh
